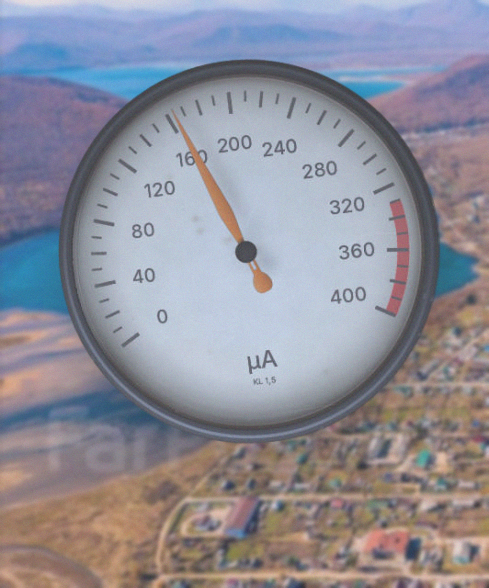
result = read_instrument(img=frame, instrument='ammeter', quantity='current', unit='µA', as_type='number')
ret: 165 µA
